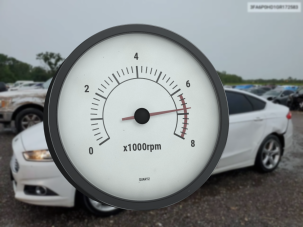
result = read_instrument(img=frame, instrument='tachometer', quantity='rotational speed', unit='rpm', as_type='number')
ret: 6800 rpm
